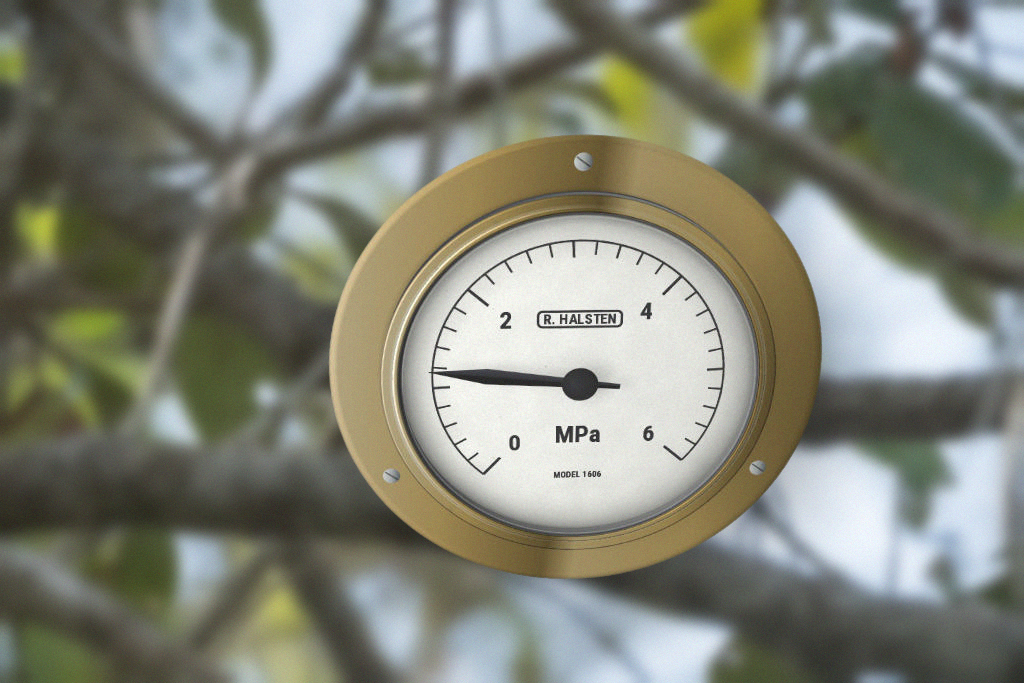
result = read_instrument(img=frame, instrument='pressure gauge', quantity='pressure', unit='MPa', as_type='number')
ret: 1.2 MPa
